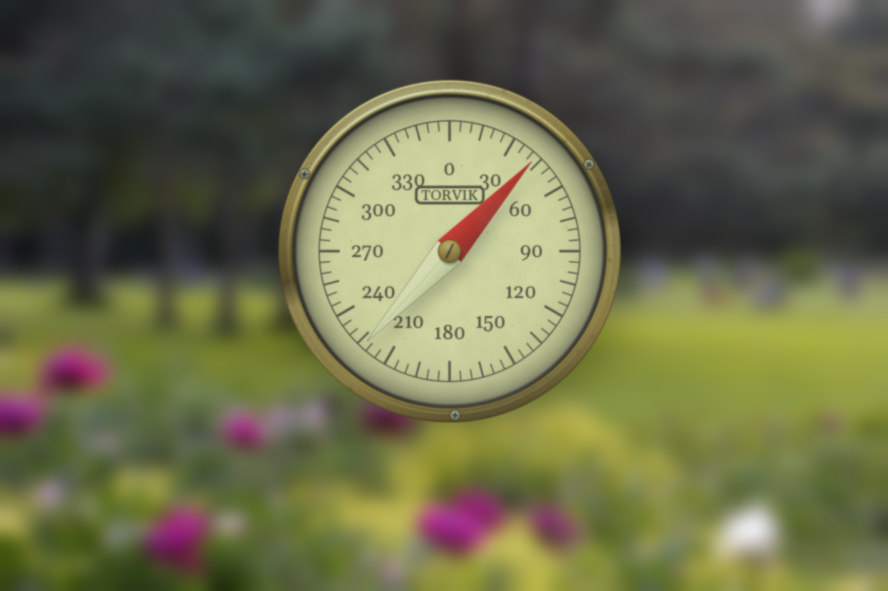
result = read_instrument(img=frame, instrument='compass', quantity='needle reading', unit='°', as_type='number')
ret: 42.5 °
